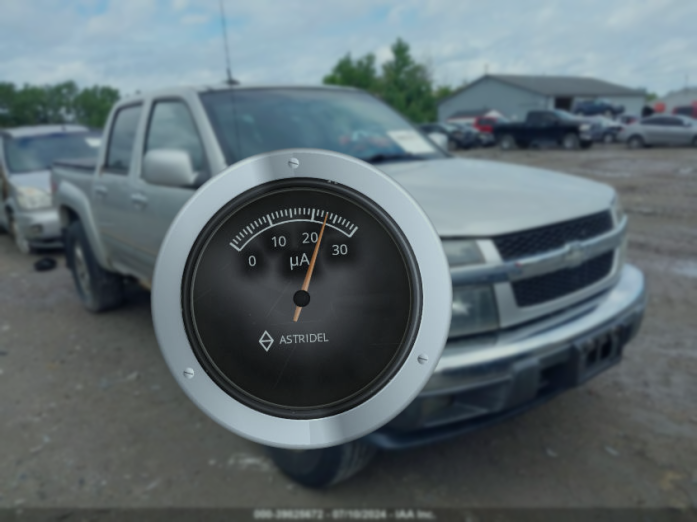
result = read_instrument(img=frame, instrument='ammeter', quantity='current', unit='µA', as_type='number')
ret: 23 µA
